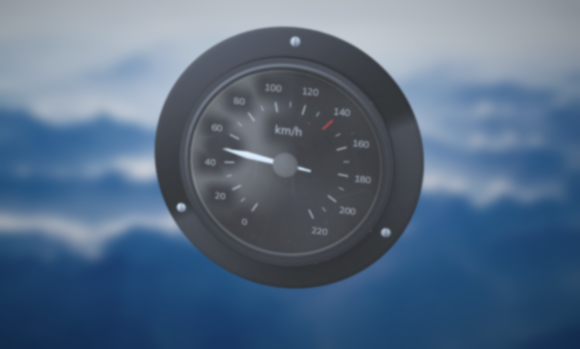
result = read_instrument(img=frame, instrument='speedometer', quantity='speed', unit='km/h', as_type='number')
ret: 50 km/h
